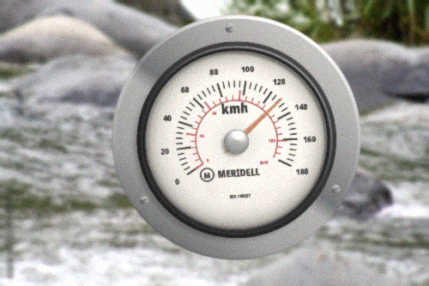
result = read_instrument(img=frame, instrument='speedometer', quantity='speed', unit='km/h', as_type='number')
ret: 128 km/h
